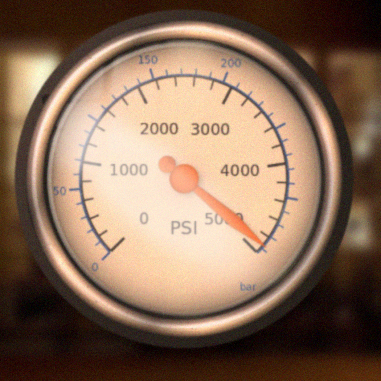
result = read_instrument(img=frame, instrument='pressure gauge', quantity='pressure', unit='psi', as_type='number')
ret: 4900 psi
